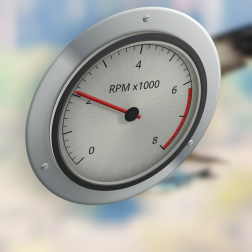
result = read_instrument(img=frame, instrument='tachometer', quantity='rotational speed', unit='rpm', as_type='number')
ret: 2100 rpm
